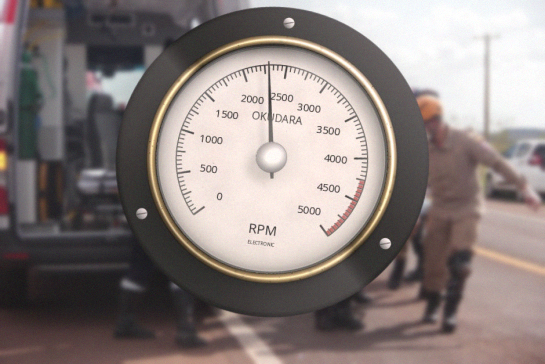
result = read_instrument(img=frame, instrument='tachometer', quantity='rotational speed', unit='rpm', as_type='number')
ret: 2300 rpm
